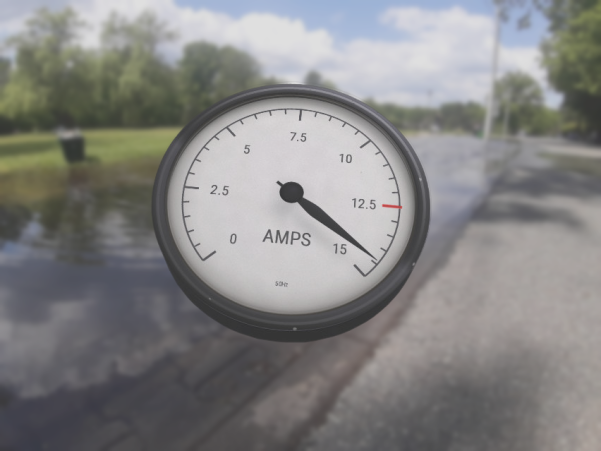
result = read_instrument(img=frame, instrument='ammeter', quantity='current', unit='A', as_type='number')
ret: 14.5 A
